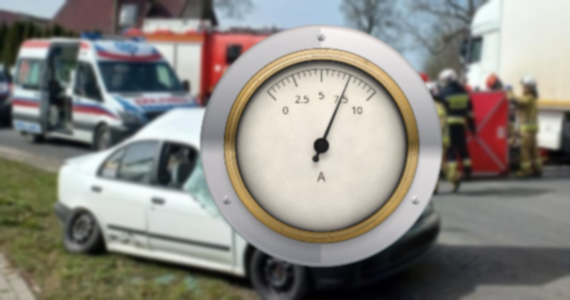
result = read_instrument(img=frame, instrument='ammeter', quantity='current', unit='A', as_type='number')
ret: 7.5 A
